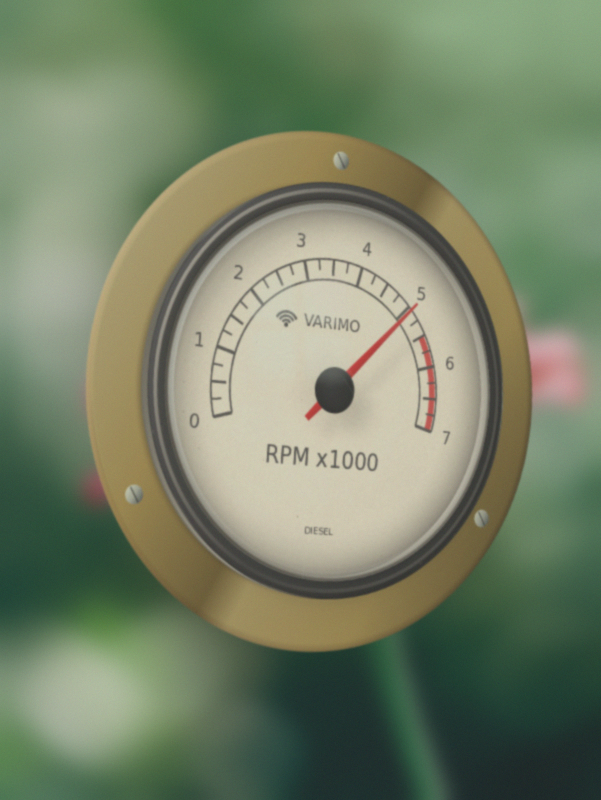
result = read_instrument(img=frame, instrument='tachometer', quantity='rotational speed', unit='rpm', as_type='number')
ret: 5000 rpm
